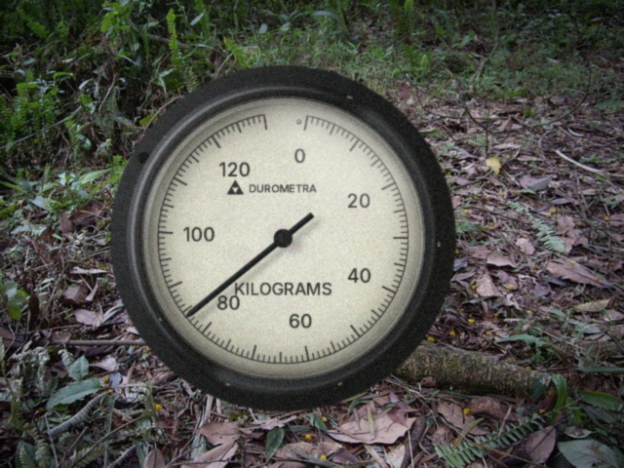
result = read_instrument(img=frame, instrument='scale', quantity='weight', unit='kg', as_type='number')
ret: 84 kg
